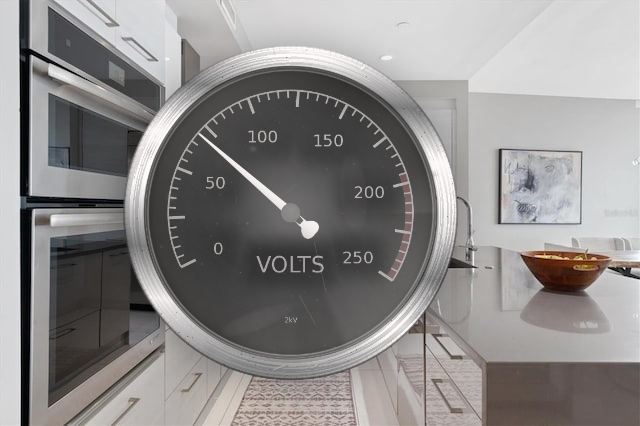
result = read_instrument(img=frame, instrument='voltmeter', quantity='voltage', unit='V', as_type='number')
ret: 70 V
